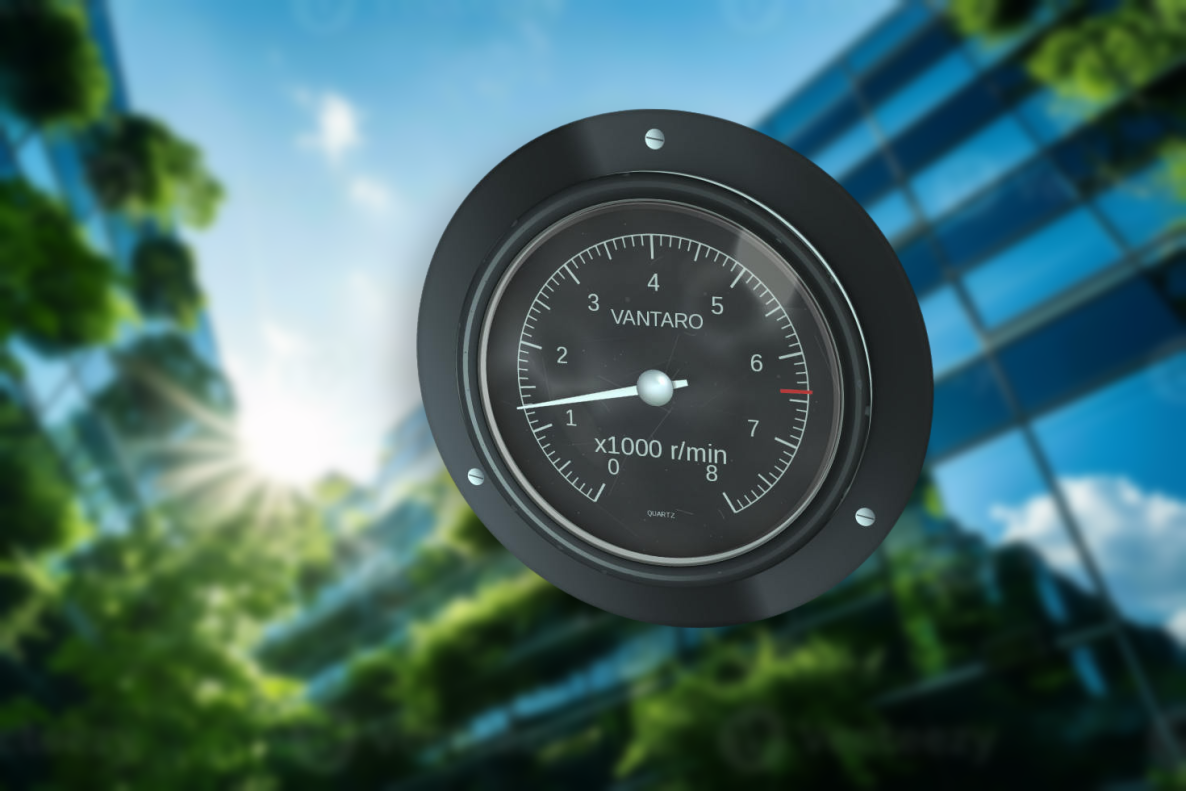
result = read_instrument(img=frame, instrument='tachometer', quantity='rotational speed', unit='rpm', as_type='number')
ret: 1300 rpm
